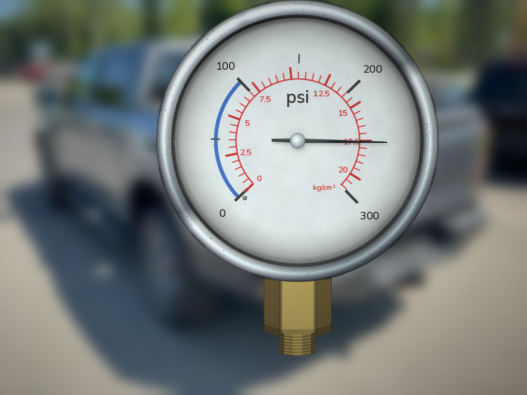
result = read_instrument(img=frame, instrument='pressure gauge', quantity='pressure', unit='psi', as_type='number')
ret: 250 psi
